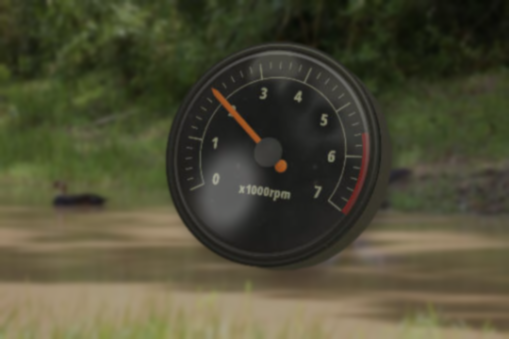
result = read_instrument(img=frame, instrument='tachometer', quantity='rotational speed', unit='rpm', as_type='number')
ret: 2000 rpm
